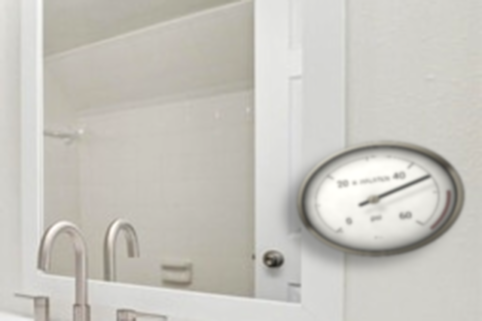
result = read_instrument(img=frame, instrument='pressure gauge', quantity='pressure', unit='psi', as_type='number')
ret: 45 psi
